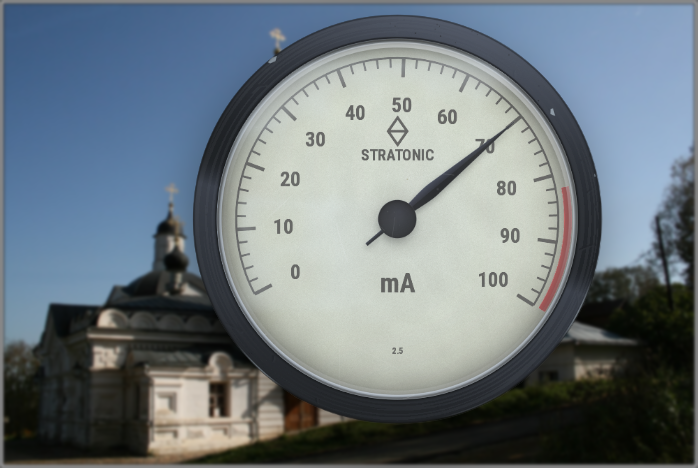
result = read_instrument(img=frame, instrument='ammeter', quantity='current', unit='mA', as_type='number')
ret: 70 mA
